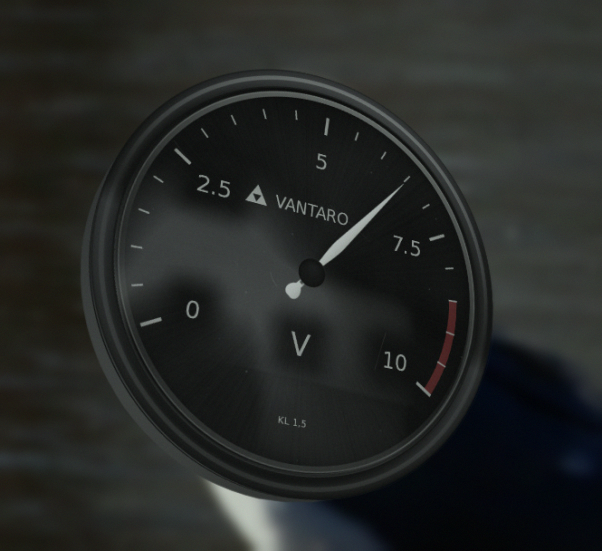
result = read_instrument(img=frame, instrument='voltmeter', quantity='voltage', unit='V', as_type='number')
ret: 6.5 V
